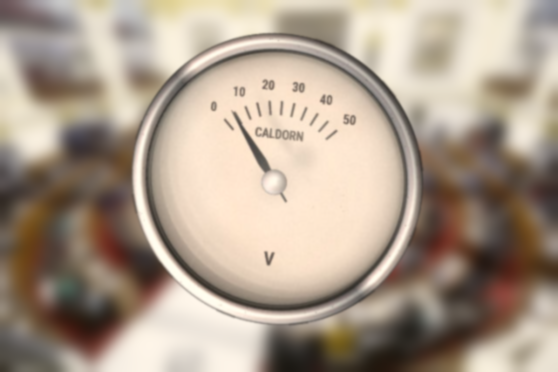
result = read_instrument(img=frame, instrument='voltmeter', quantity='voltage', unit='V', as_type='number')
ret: 5 V
